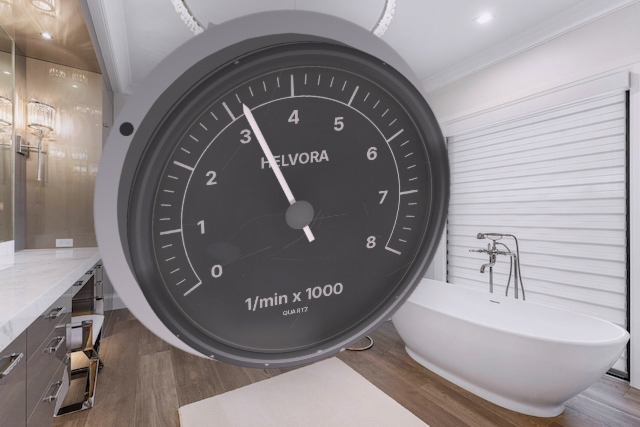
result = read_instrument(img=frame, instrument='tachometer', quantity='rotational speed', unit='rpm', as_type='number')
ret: 3200 rpm
